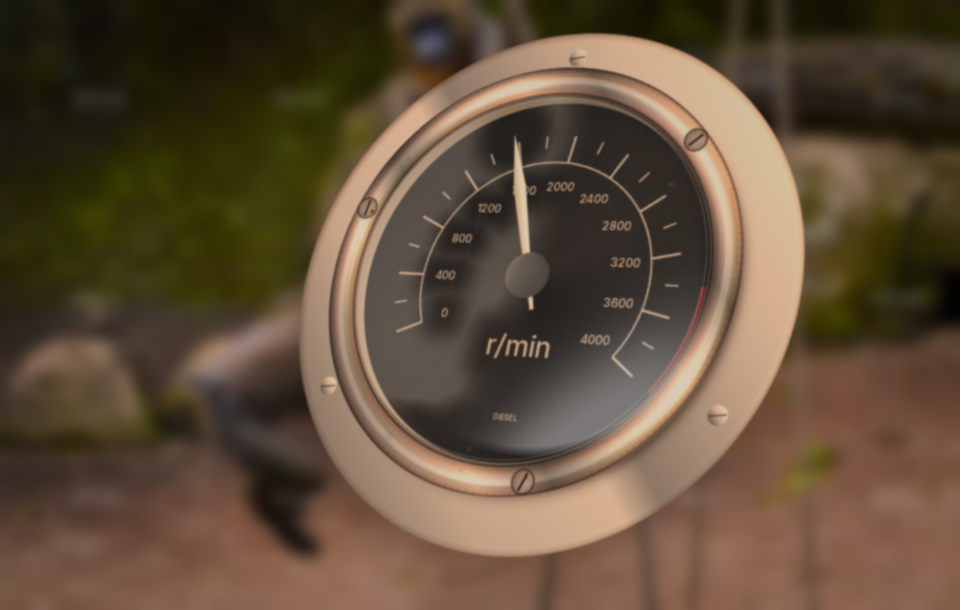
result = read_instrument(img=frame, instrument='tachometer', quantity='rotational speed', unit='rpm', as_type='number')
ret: 1600 rpm
